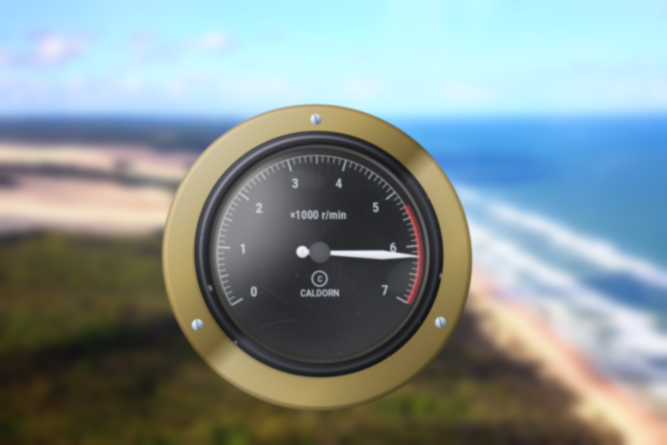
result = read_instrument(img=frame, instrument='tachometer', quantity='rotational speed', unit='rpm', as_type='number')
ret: 6200 rpm
